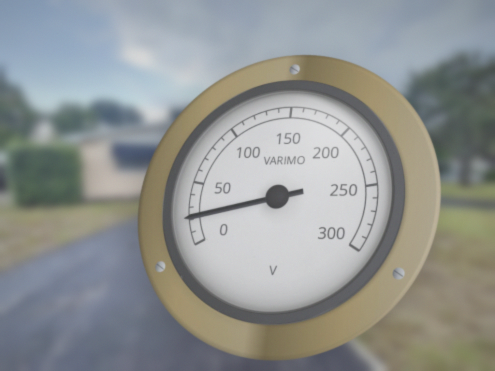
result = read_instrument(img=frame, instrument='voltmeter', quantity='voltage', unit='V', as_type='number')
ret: 20 V
